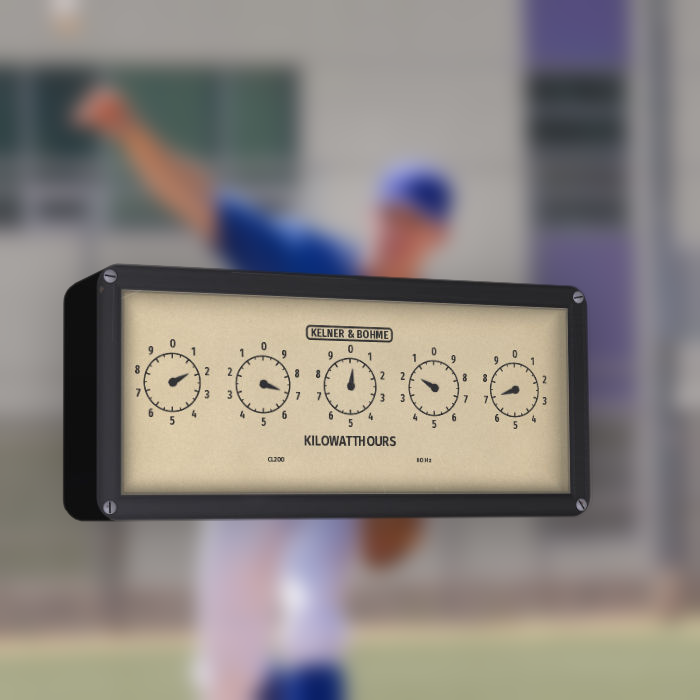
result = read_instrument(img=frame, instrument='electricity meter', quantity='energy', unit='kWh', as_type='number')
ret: 17017 kWh
